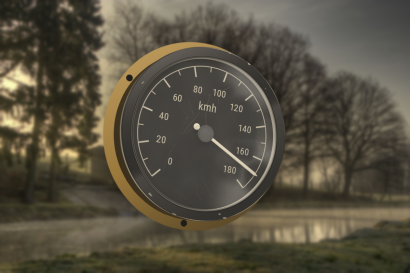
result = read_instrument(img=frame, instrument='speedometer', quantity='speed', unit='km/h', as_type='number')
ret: 170 km/h
